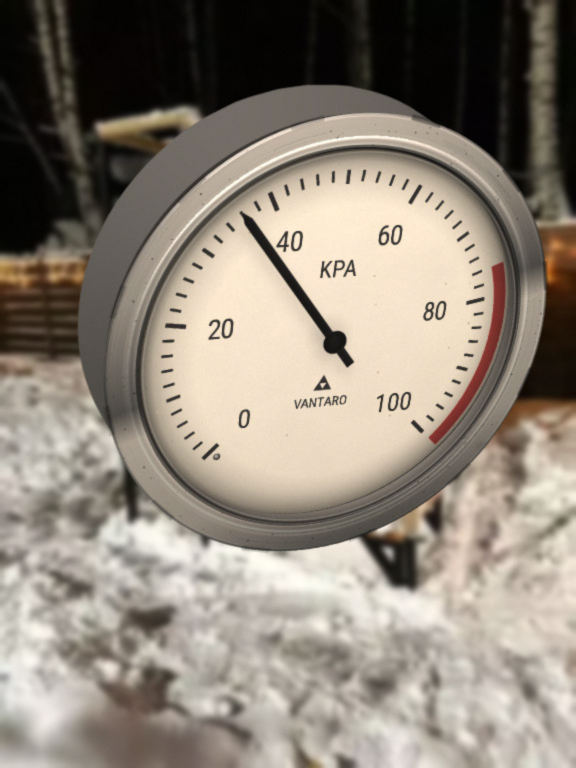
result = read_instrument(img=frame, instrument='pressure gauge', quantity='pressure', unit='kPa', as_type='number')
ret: 36 kPa
